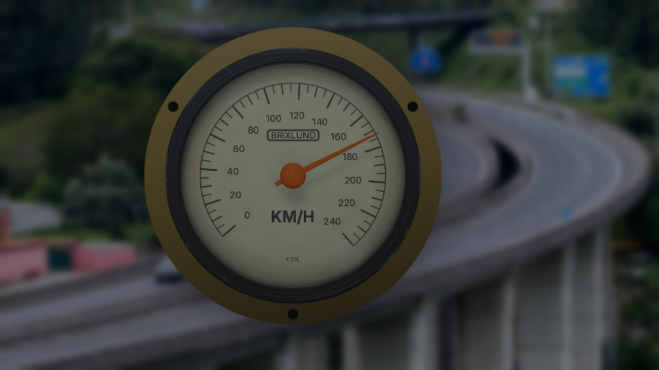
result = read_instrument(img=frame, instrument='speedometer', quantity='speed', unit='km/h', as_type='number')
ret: 172.5 km/h
